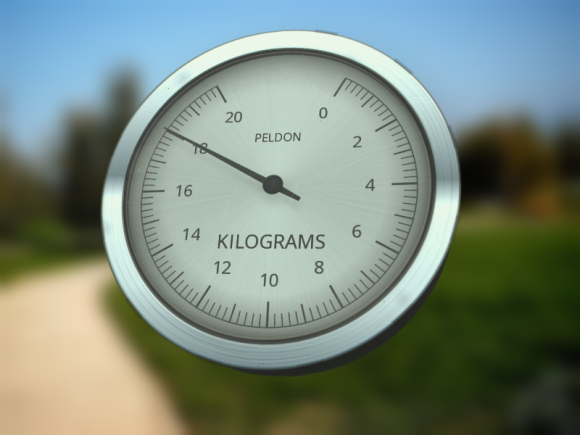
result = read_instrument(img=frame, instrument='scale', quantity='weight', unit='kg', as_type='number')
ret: 18 kg
